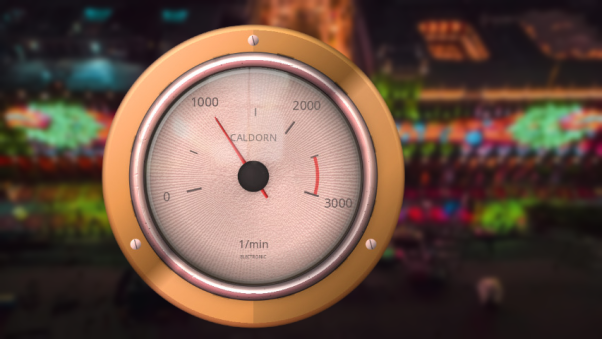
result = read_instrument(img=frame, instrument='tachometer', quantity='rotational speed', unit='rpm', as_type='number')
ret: 1000 rpm
